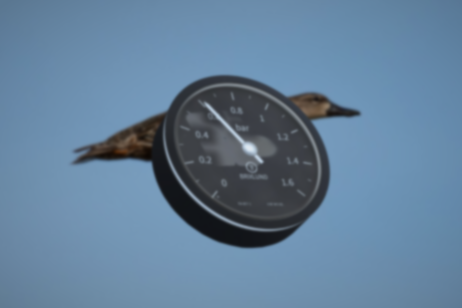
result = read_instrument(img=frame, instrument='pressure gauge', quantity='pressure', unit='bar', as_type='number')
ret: 0.6 bar
